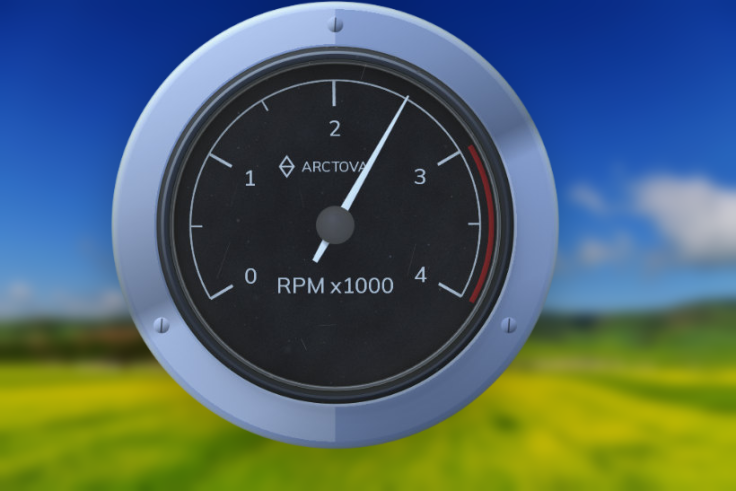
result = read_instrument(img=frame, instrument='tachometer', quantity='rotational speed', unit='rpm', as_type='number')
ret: 2500 rpm
